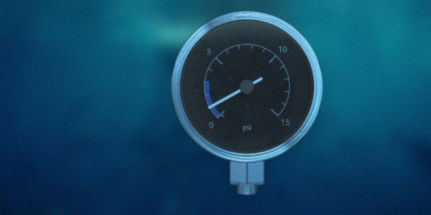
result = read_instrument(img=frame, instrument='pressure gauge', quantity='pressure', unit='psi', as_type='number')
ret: 1 psi
